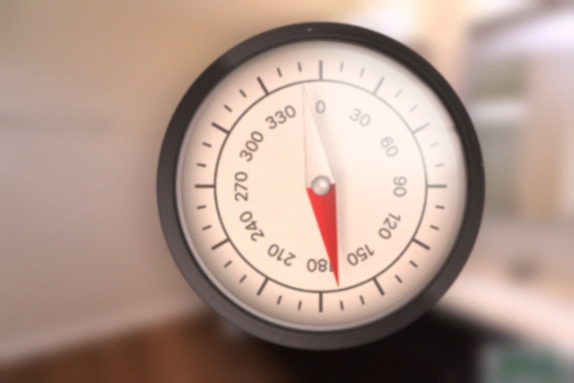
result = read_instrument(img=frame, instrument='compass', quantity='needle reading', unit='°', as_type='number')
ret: 170 °
